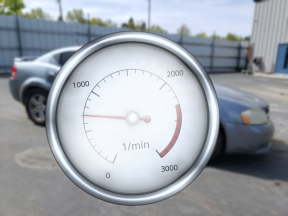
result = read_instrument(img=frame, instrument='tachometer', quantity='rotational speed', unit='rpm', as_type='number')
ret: 700 rpm
